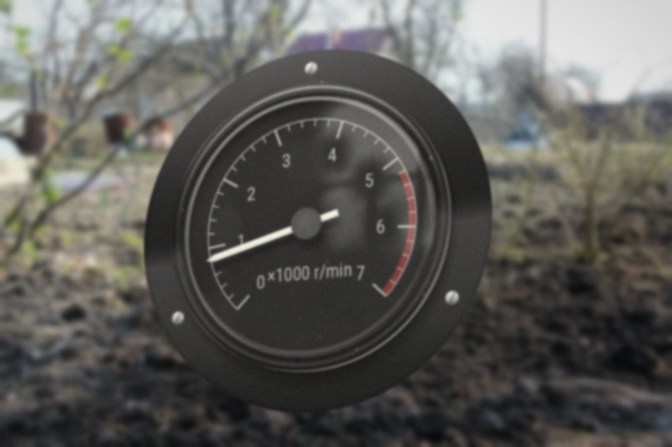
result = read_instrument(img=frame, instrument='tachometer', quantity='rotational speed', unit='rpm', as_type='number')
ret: 800 rpm
